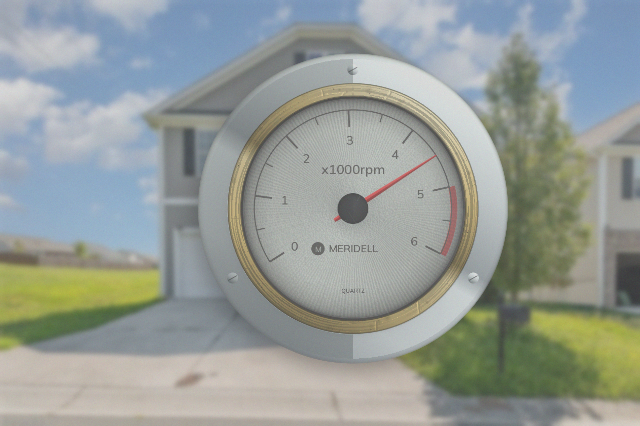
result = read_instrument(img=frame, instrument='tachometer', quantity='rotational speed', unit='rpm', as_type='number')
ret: 4500 rpm
